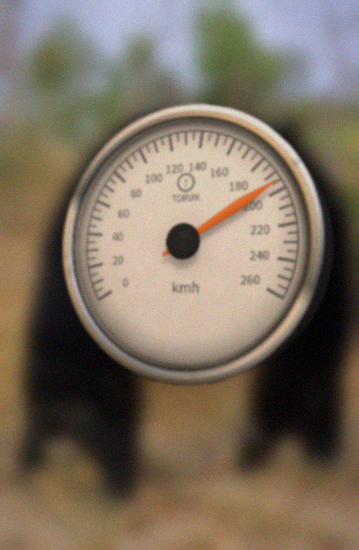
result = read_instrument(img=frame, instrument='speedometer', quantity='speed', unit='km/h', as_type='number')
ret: 195 km/h
